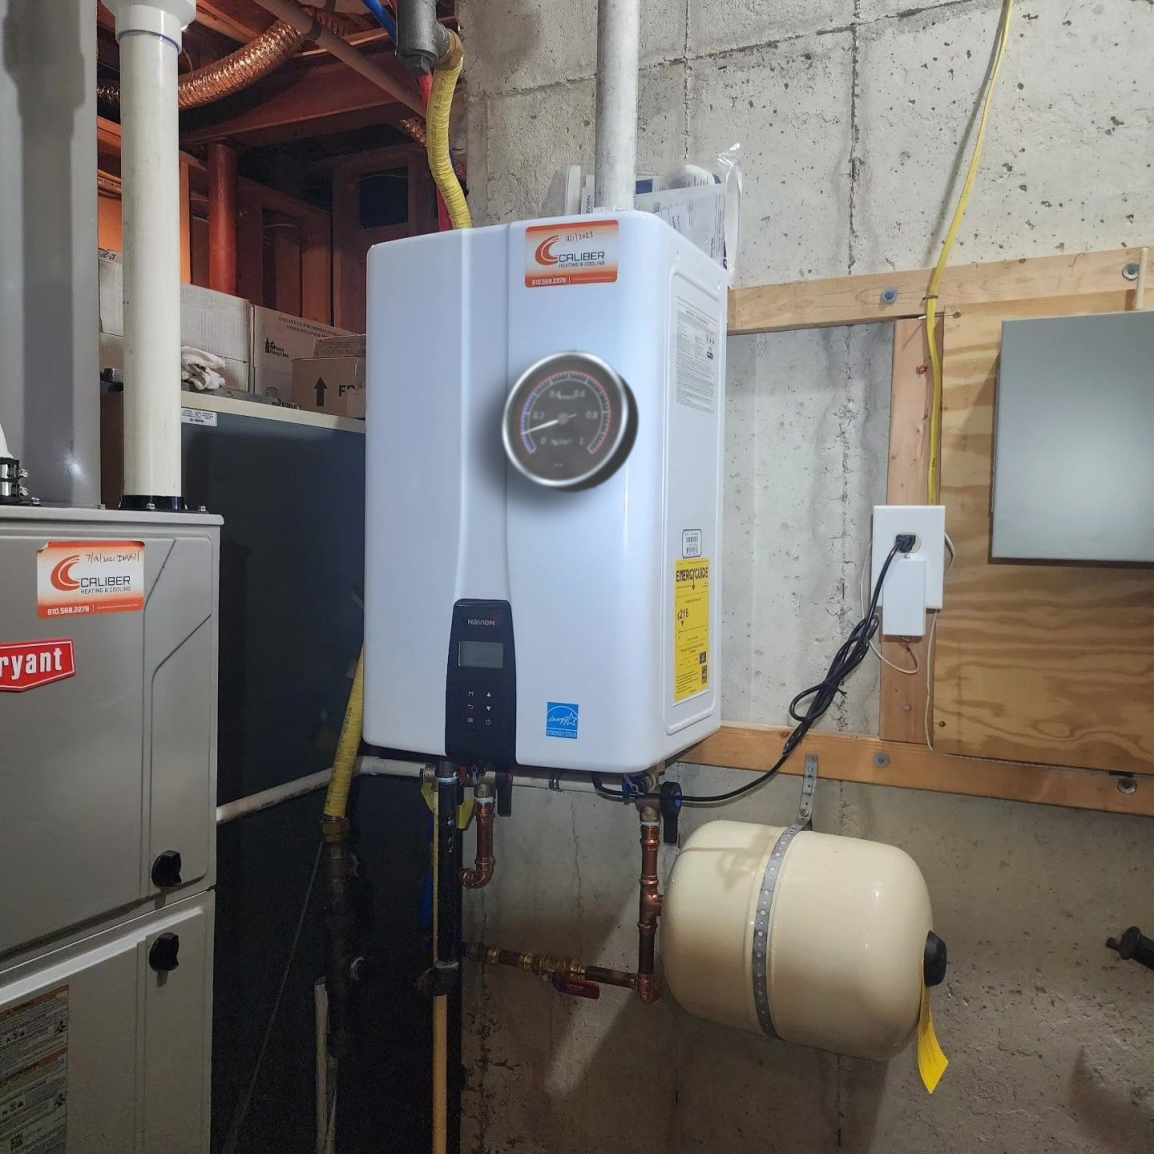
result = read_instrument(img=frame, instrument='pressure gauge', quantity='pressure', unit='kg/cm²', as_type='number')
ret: 0.1 kg/cm²
